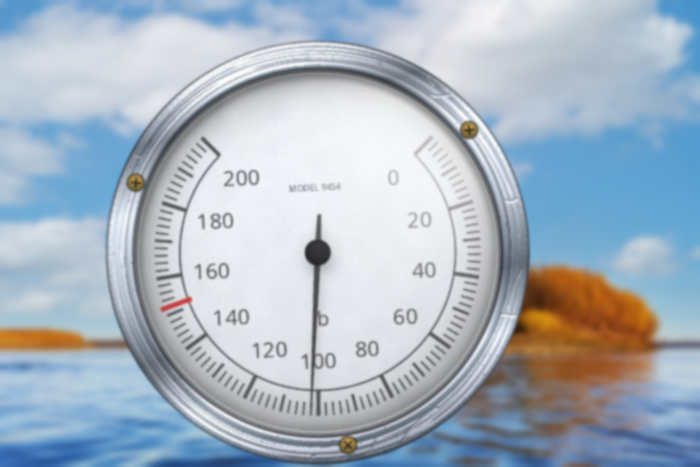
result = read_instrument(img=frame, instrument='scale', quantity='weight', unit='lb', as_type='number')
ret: 102 lb
